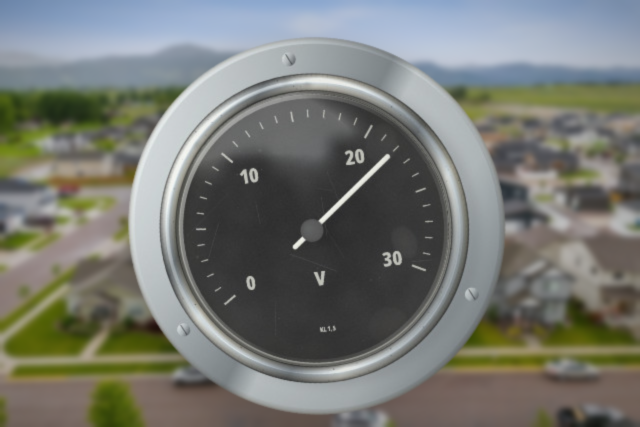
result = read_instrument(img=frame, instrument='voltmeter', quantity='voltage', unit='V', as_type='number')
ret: 22 V
